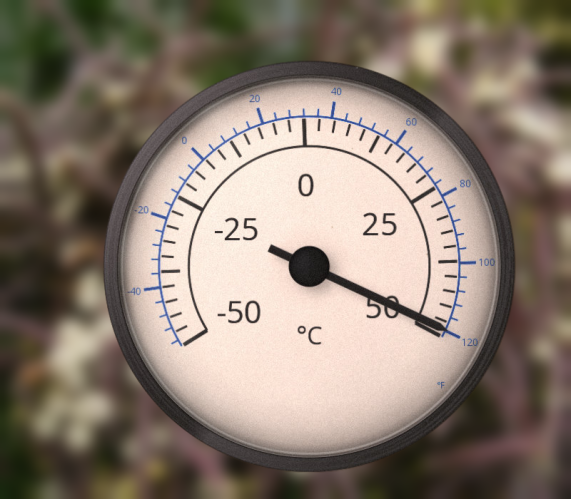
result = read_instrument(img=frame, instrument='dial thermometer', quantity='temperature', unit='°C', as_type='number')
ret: 48.75 °C
